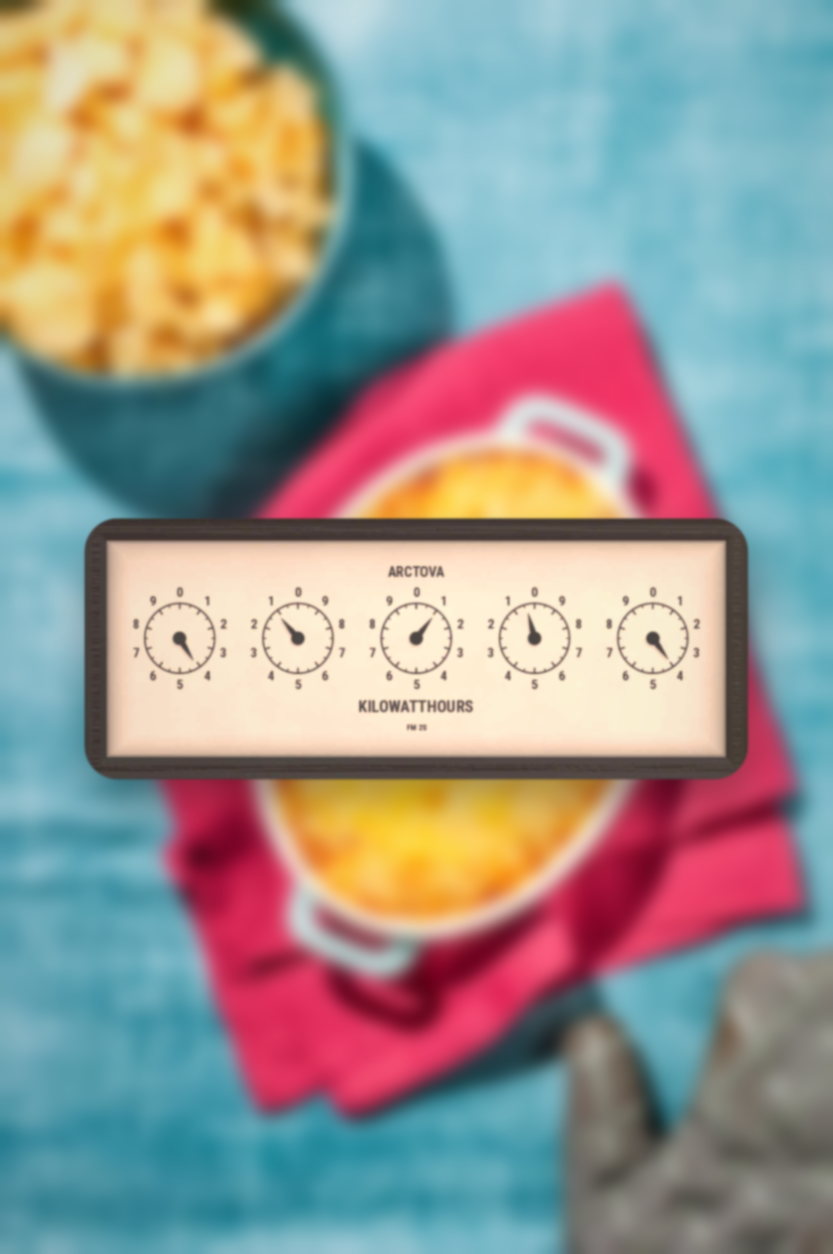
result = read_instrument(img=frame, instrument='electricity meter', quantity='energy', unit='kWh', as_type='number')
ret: 41104 kWh
